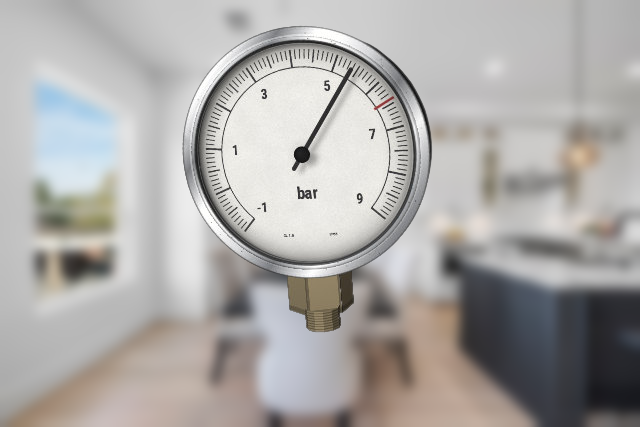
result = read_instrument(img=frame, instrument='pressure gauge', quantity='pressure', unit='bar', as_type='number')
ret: 5.4 bar
